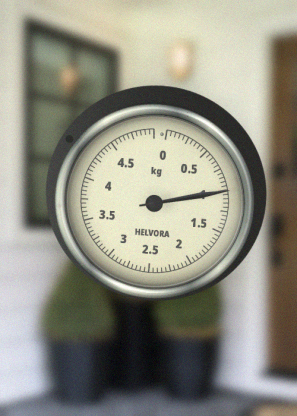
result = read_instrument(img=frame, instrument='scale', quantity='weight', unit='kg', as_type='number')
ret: 1 kg
